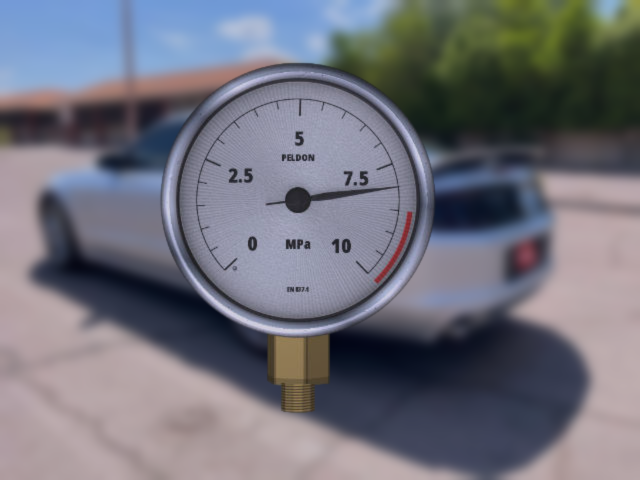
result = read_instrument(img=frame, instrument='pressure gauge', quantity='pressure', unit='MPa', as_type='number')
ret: 8 MPa
